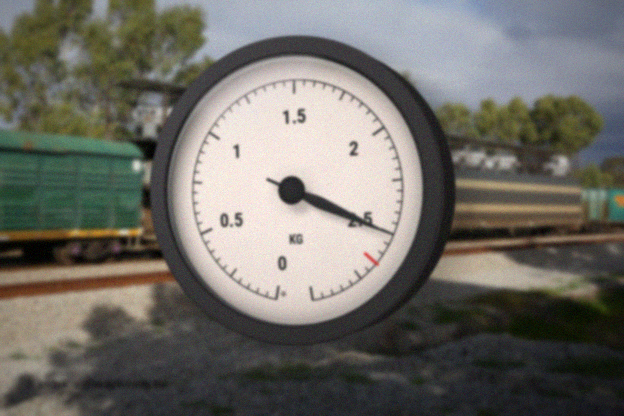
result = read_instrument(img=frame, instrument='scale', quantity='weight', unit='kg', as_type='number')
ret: 2.5 kg
